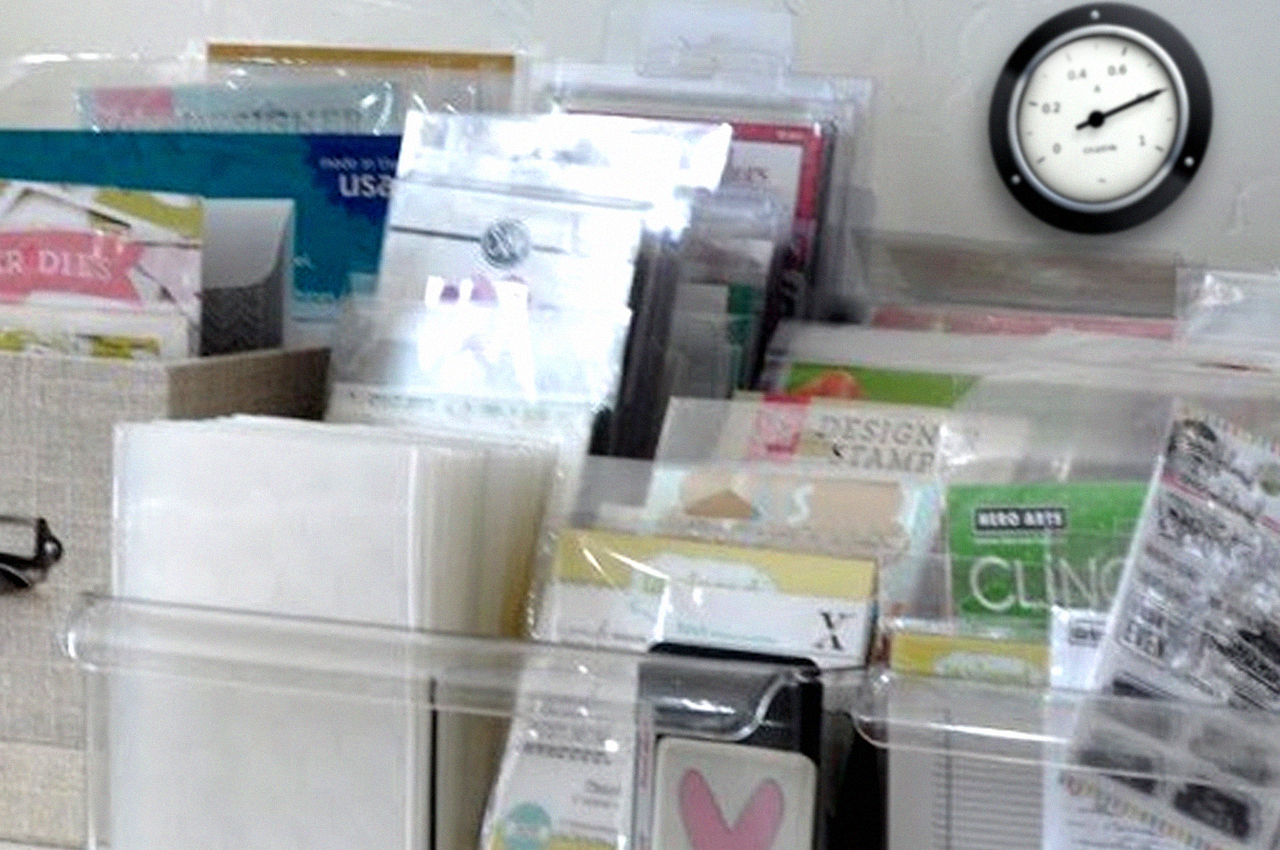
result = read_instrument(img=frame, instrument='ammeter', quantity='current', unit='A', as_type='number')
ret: 0.8 A
